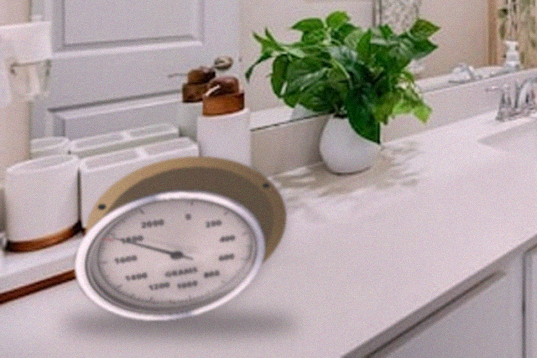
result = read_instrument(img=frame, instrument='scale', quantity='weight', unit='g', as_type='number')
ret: 1800 g
